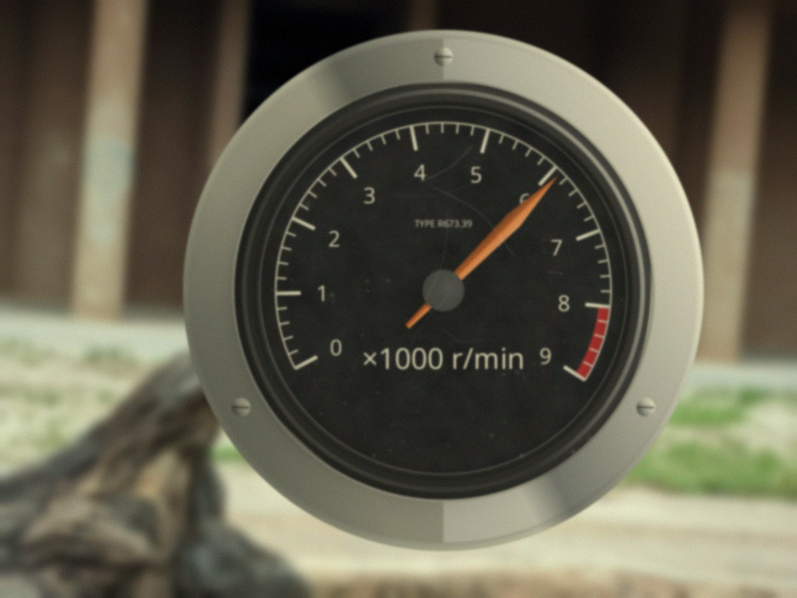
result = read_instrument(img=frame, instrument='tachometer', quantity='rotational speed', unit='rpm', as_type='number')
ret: 6100 rpm
